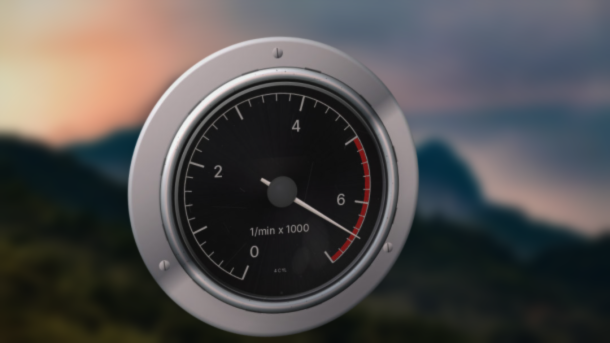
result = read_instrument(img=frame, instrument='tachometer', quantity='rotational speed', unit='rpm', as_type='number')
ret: 6500 rpm
